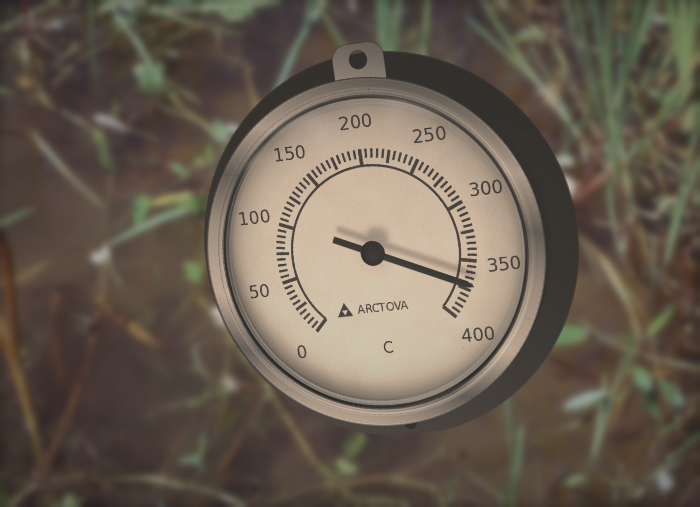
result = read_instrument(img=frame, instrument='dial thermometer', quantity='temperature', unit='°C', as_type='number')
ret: 370 °C
